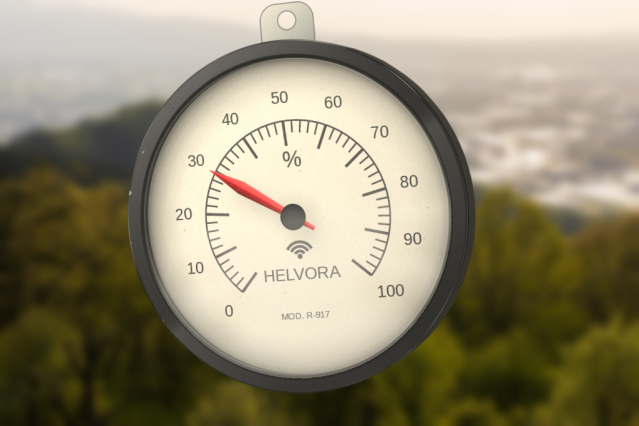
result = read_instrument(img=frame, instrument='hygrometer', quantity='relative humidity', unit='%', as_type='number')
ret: 30 %
